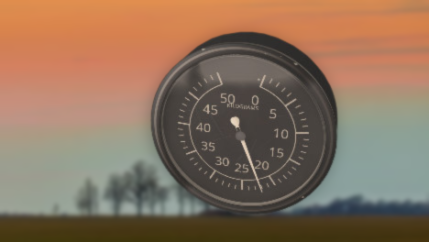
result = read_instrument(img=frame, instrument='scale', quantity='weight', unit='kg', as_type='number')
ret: 22 kg
